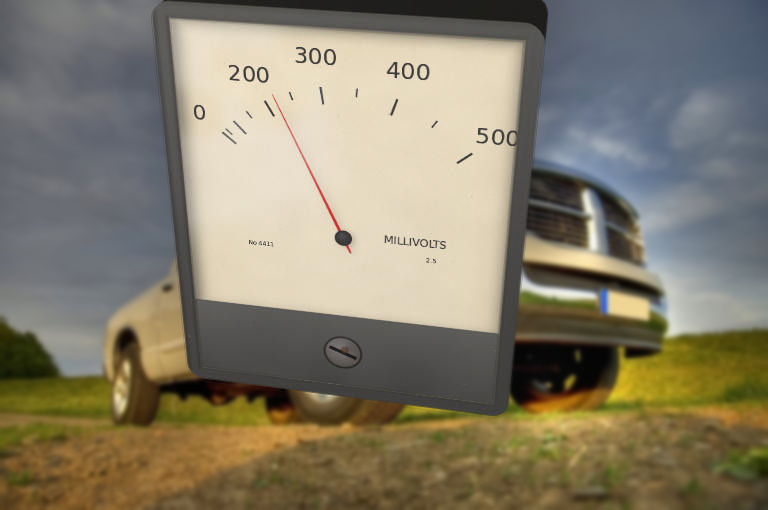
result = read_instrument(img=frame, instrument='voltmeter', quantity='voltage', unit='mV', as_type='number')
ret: 225 mV
